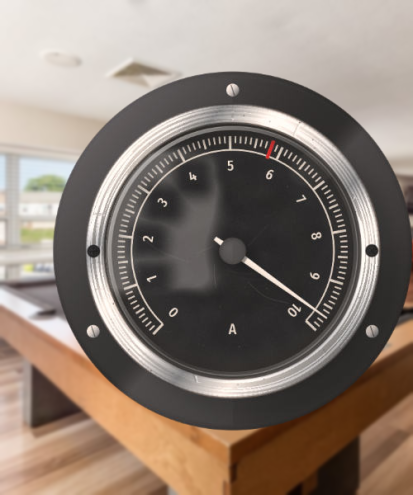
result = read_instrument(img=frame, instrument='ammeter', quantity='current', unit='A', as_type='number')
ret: 9.7 A
